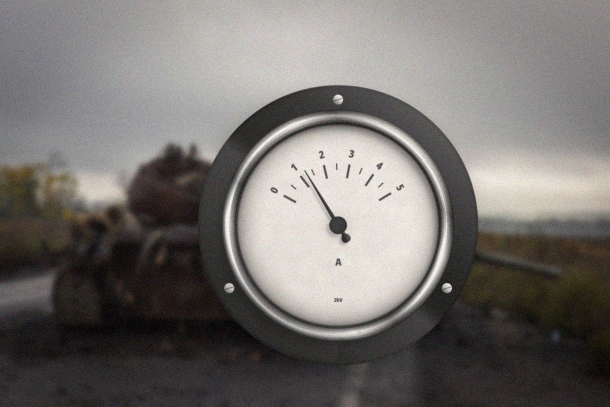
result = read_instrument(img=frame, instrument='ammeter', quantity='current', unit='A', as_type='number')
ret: 1.25 A
